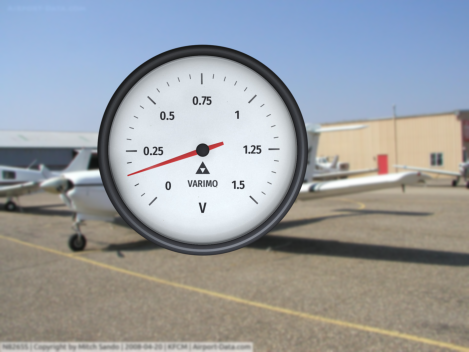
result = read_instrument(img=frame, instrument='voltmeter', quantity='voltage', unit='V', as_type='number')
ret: 0.15 V
